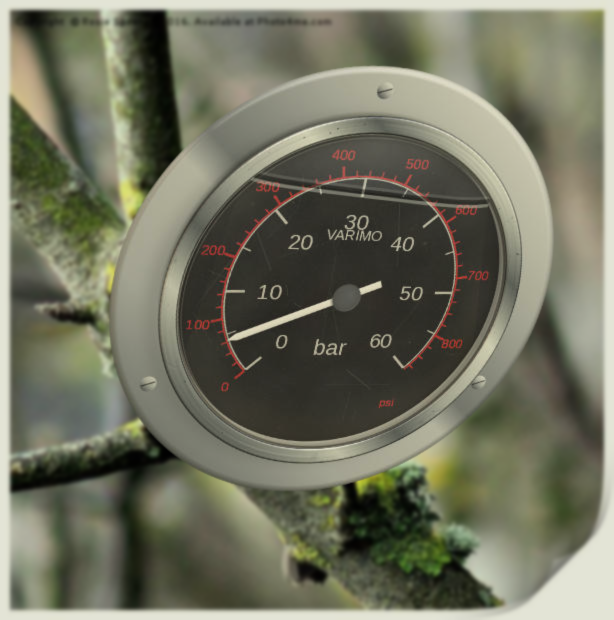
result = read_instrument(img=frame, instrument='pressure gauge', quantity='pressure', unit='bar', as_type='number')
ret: 5 bar
